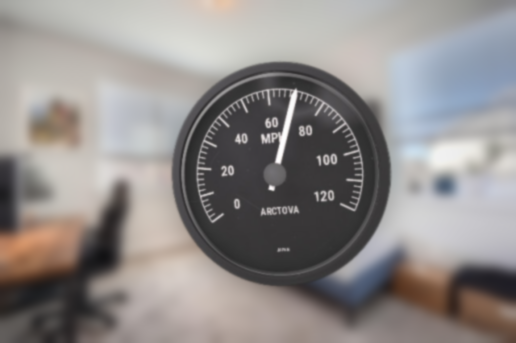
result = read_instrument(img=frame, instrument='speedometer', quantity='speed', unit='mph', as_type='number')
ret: 70 mph
